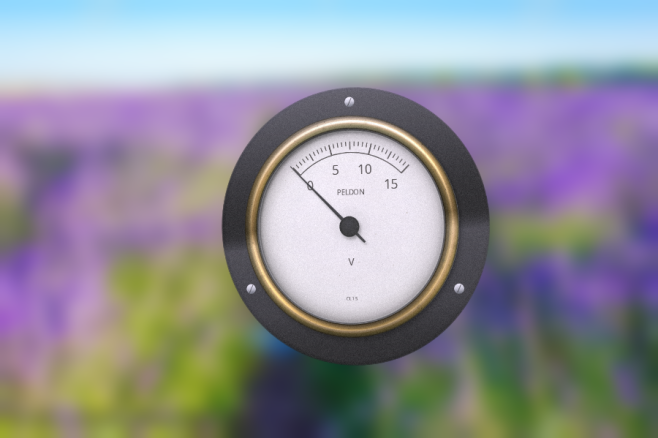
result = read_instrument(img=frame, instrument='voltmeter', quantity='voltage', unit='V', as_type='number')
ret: 0 V
